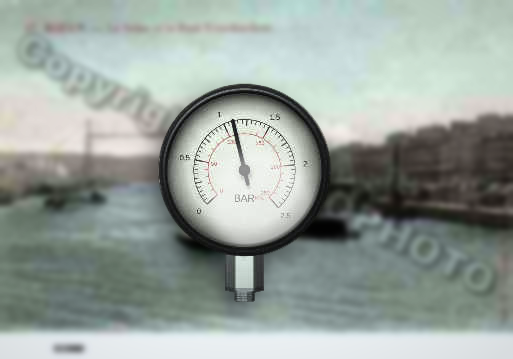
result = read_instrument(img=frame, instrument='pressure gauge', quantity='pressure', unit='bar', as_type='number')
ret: 1.1 bar
